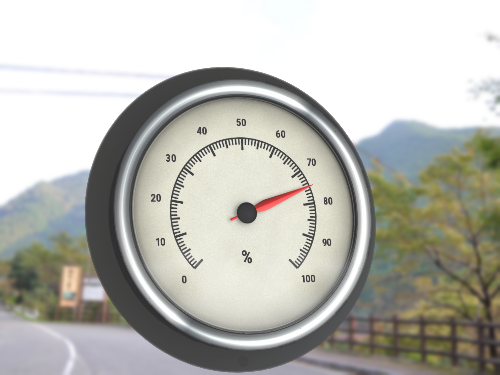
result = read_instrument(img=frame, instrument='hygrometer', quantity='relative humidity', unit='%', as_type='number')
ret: 75 %
